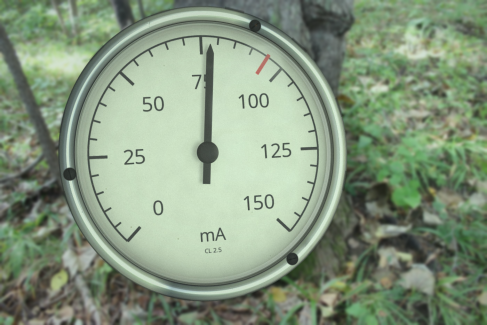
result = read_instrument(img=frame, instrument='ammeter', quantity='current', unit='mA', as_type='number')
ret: 77.5 mA
